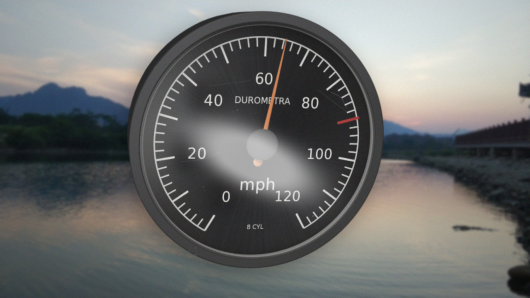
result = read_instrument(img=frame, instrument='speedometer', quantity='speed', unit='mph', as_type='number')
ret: 64 mph
